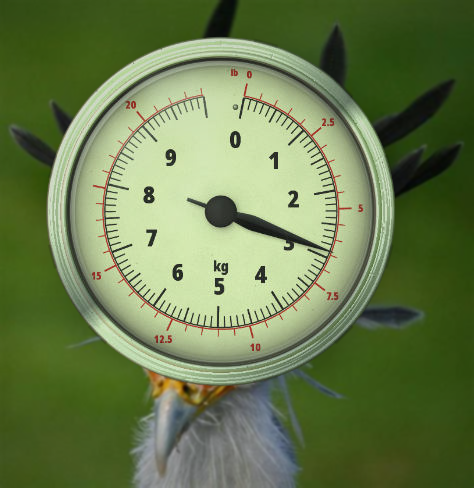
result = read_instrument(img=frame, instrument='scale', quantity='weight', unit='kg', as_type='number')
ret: 2.9 kg
